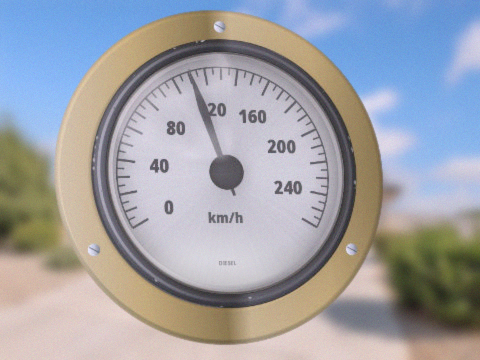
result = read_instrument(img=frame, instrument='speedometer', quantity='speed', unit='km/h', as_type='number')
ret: 110 km/h
